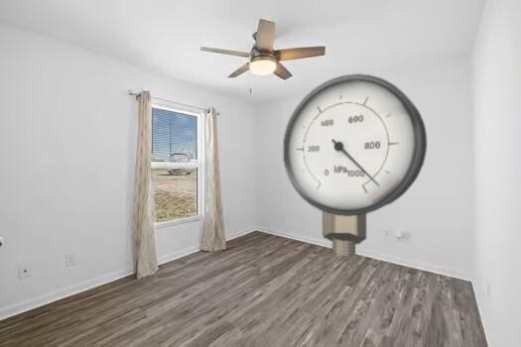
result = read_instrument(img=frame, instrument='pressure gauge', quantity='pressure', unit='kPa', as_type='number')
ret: 950 kPa
